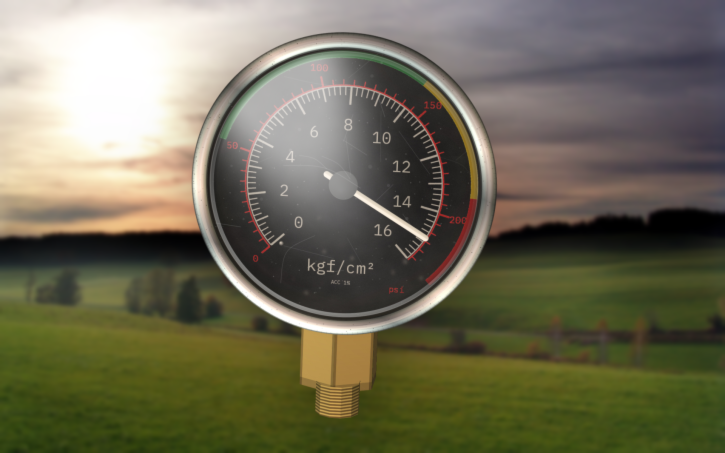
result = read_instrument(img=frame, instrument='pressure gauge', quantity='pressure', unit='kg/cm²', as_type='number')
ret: 15 kg/cm²
